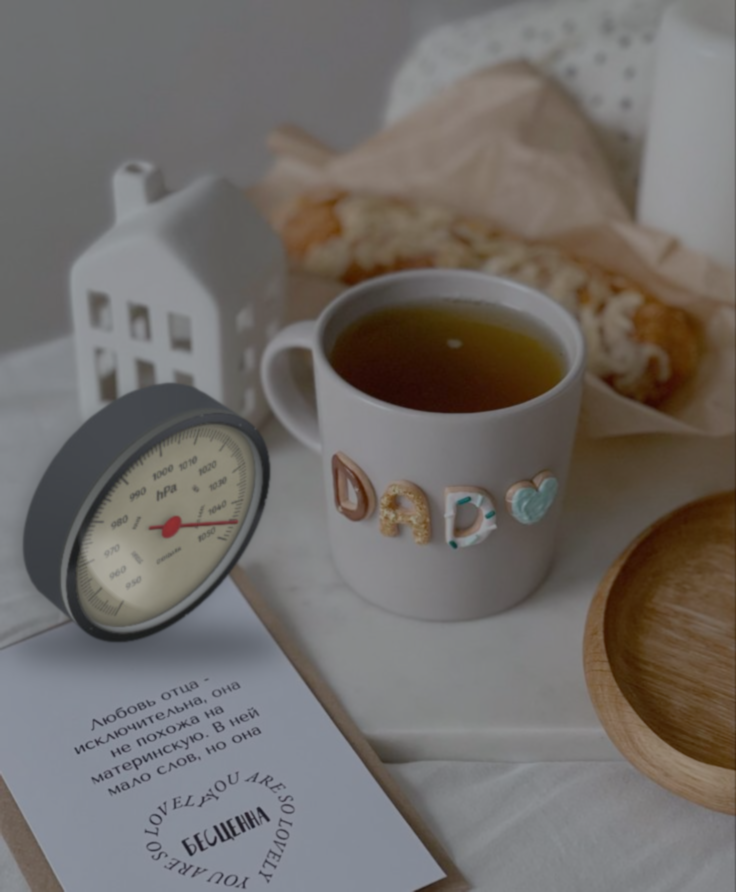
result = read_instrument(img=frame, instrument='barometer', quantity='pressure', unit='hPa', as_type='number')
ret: 1045 hPa
